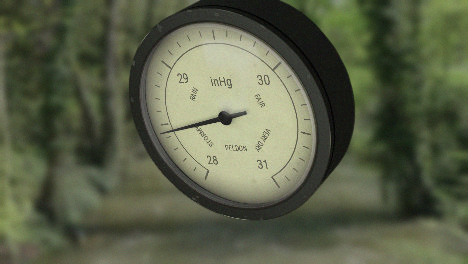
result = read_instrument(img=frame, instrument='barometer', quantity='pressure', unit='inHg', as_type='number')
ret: 28.45 inHg
